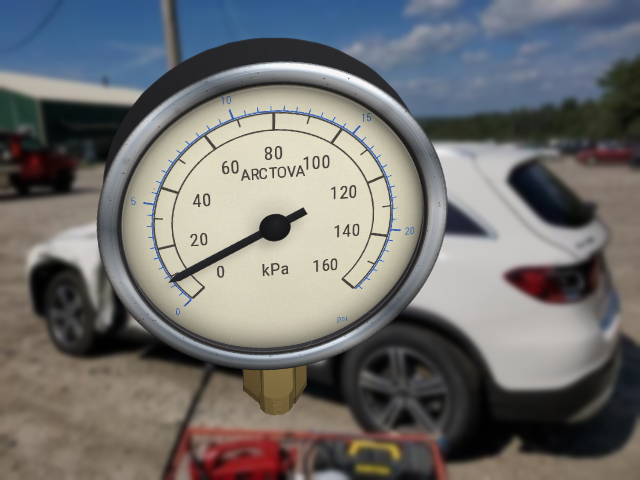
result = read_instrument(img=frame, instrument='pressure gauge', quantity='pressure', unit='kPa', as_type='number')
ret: 10 kPa
